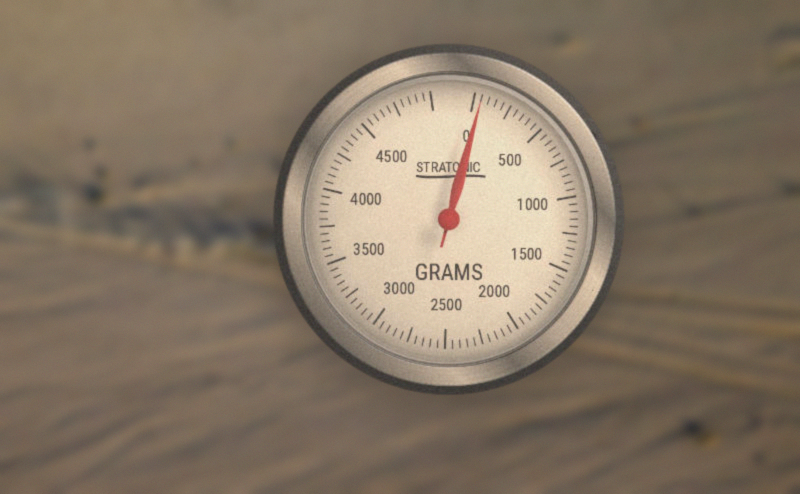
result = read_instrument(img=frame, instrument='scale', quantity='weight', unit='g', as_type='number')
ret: 50 g
